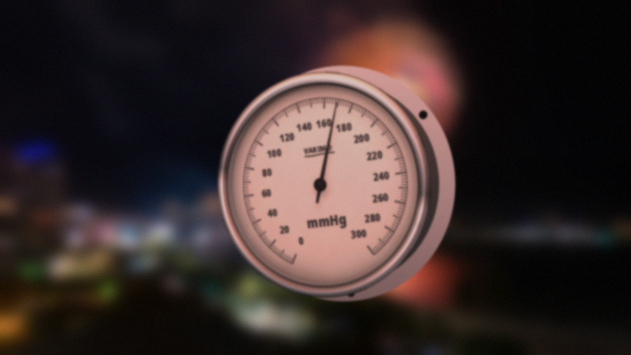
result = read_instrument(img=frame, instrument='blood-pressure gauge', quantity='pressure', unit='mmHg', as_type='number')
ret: 170 mmHg
